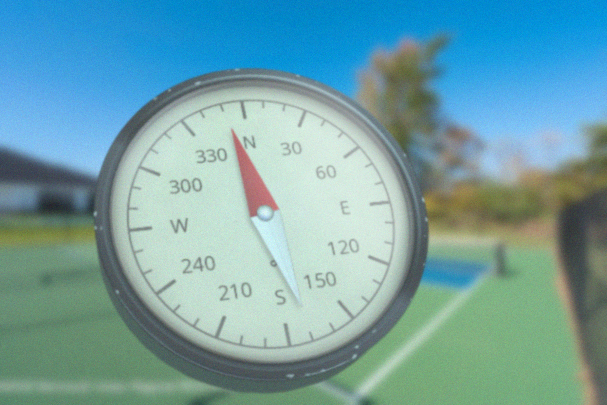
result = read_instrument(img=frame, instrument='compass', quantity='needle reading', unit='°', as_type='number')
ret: 350 °
